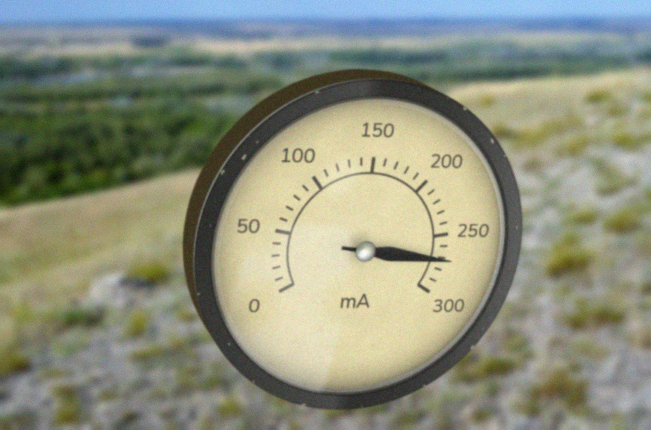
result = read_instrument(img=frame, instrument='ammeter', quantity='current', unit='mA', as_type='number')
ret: 270 mA
